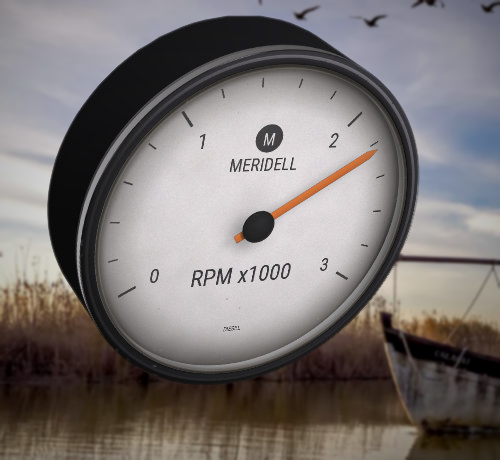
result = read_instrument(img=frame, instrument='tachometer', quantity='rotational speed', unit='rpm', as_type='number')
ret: 2200 rpm
